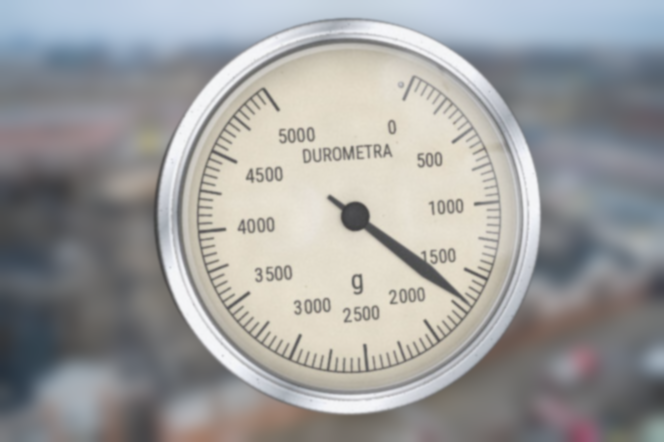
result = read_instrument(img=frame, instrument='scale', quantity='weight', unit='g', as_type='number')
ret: 1700 g
